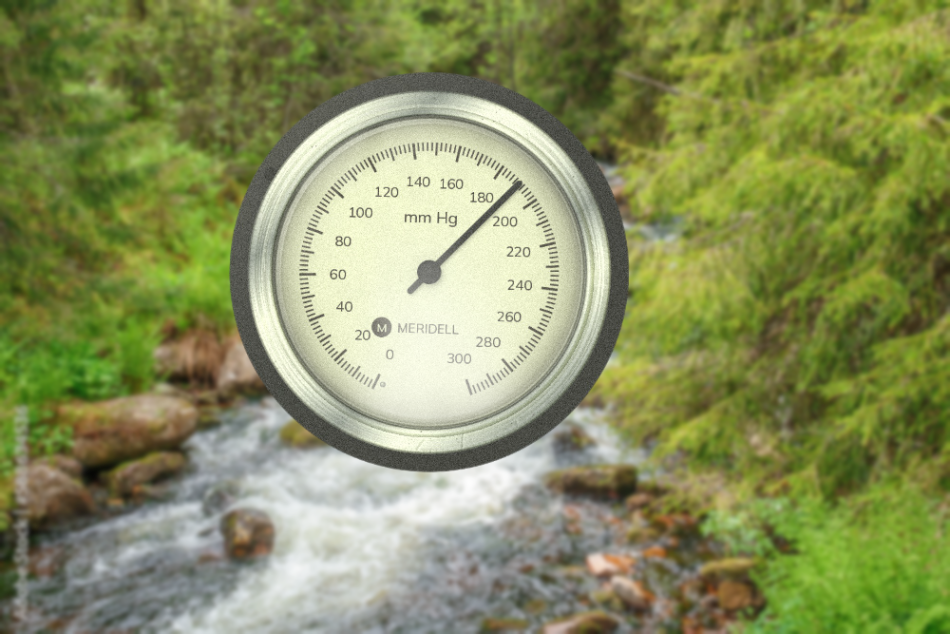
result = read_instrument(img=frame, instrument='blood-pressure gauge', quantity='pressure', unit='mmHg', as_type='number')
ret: 190 mmHg
